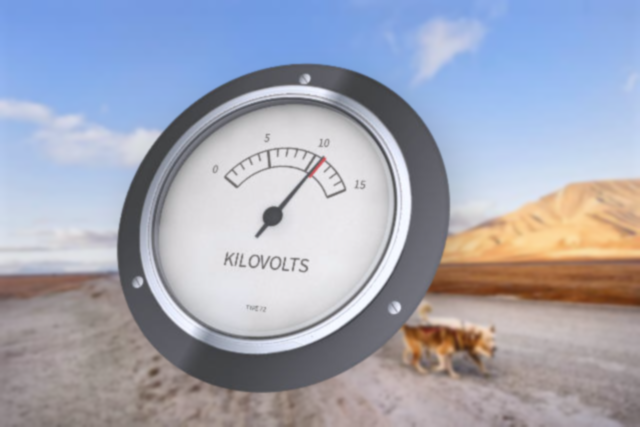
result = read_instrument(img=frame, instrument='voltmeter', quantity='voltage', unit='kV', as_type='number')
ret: 11 kV
